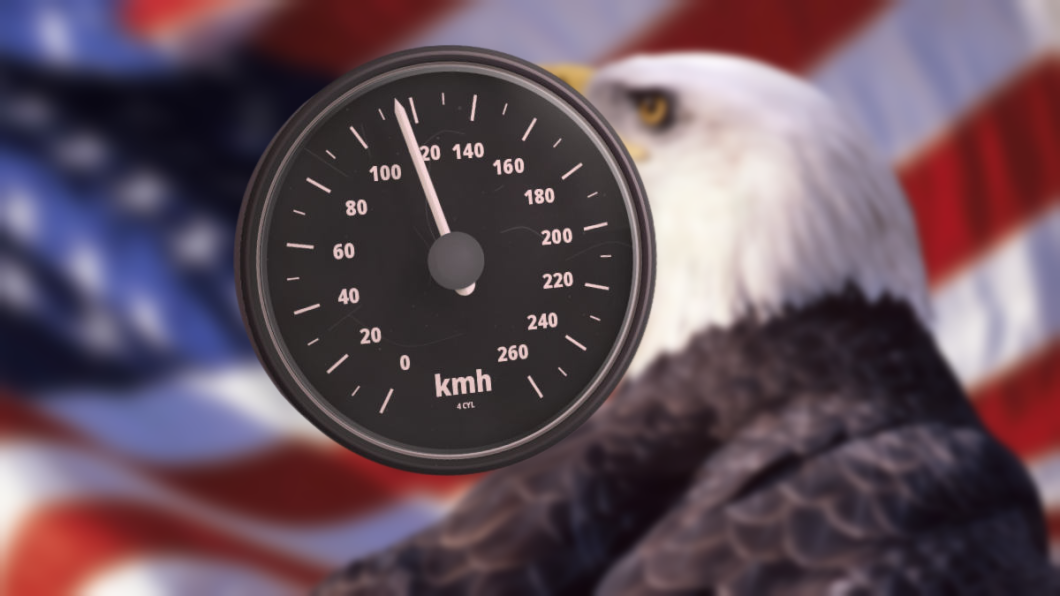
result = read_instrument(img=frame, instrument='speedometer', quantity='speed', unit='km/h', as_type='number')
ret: 115 km/h
